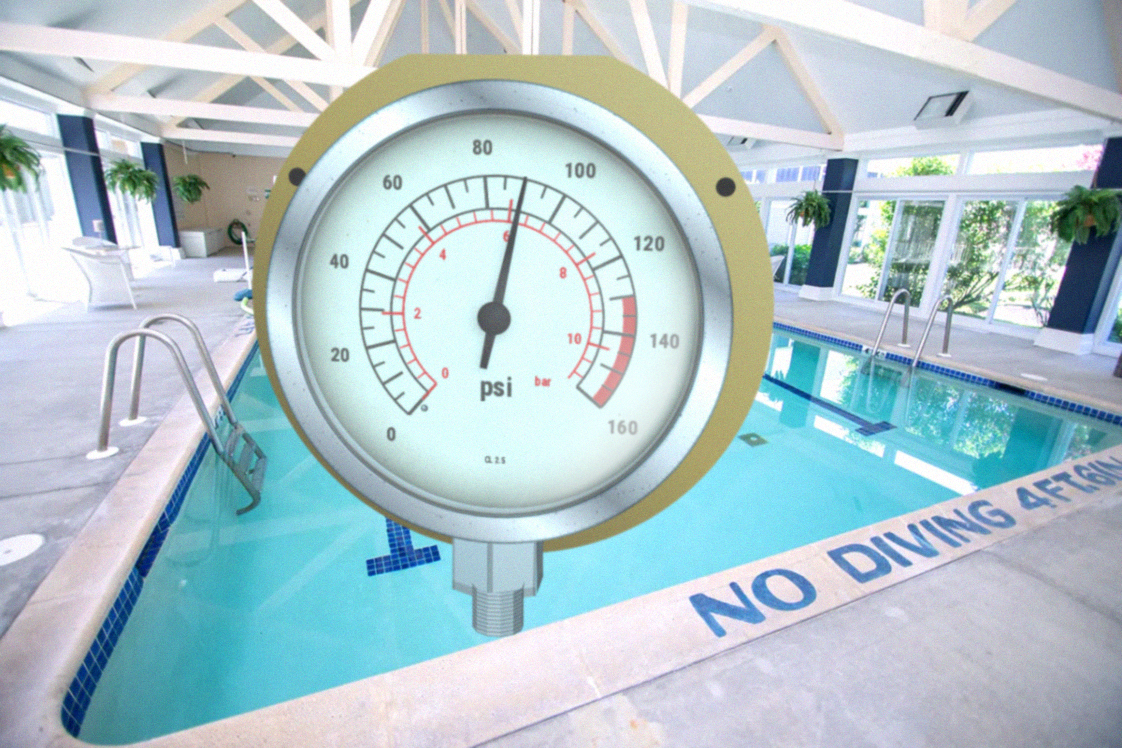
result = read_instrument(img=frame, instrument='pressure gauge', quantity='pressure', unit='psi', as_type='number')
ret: 90 psi
